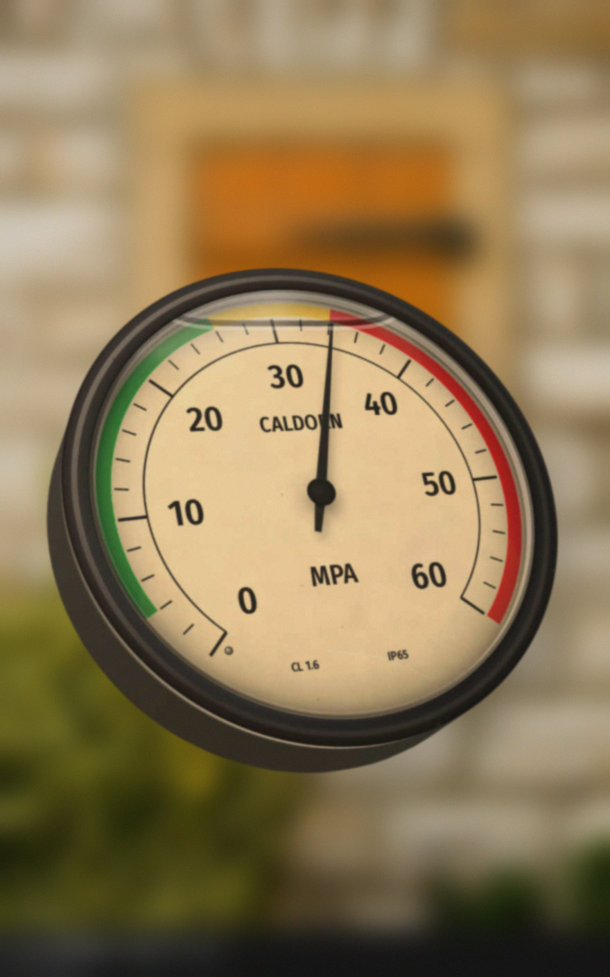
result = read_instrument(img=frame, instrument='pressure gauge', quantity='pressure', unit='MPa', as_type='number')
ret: 34 MPa
